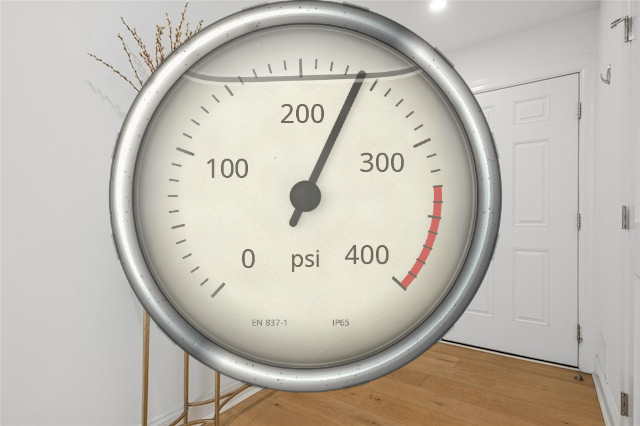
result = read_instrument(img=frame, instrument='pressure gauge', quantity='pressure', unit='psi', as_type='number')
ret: 240 psi
